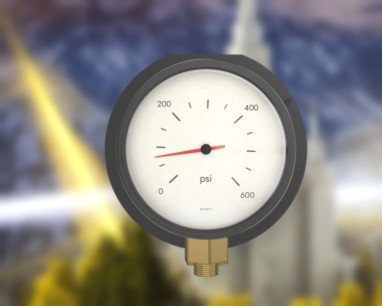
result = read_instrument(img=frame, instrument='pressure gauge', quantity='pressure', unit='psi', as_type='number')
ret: 75 psi
